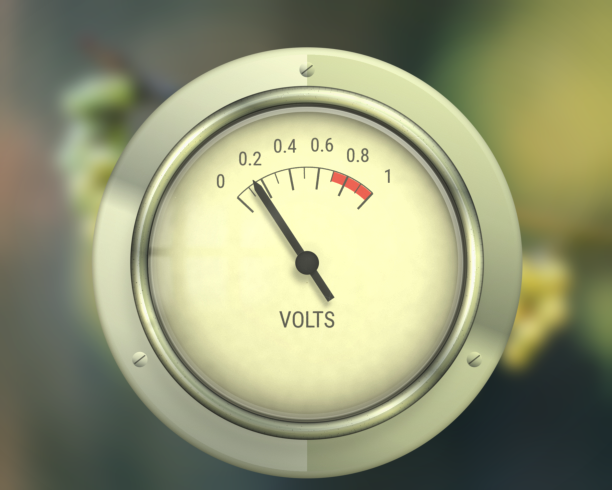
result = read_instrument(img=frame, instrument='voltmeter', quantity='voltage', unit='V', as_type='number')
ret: 0.15 V
